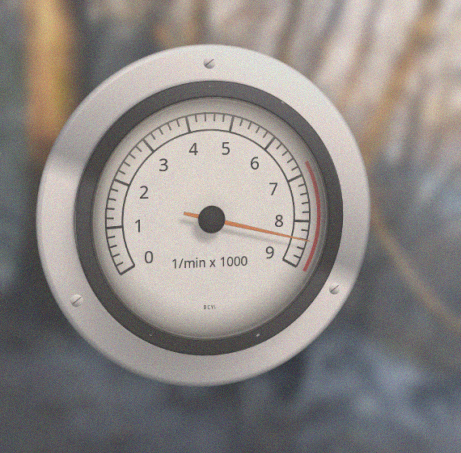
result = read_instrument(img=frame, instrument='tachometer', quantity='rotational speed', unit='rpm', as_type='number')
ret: 8400 rpm
